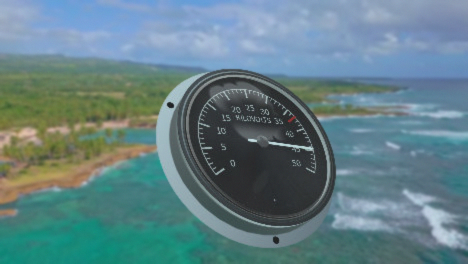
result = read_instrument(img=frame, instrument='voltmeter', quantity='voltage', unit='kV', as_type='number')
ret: 45 kV
